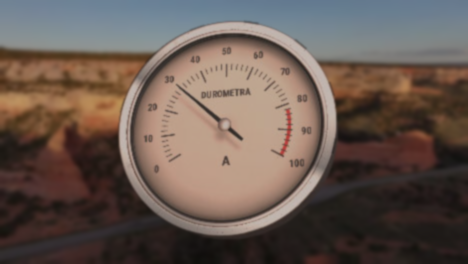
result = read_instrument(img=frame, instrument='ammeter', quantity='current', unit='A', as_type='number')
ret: 30 A
